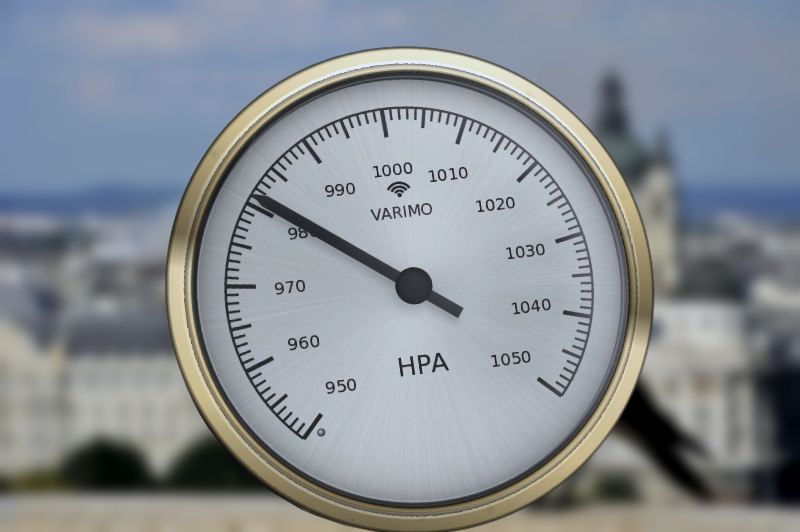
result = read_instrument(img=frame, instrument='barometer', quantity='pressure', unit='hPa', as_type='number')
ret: 981 hPa
